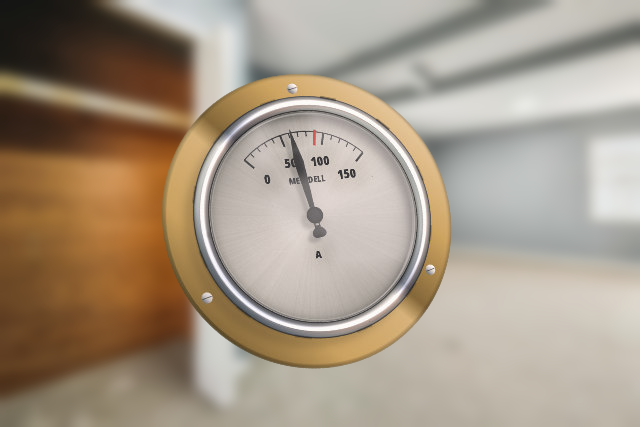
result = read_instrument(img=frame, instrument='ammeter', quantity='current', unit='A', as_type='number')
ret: 60 A
